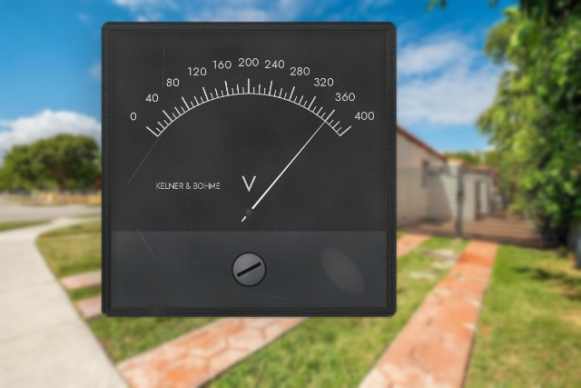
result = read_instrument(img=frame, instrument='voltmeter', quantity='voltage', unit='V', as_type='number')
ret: 360 V
